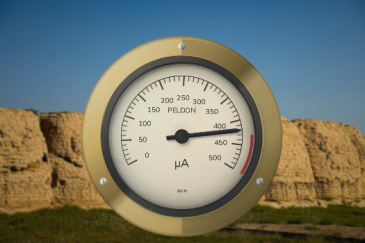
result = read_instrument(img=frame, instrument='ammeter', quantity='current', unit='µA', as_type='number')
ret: 420 µA
